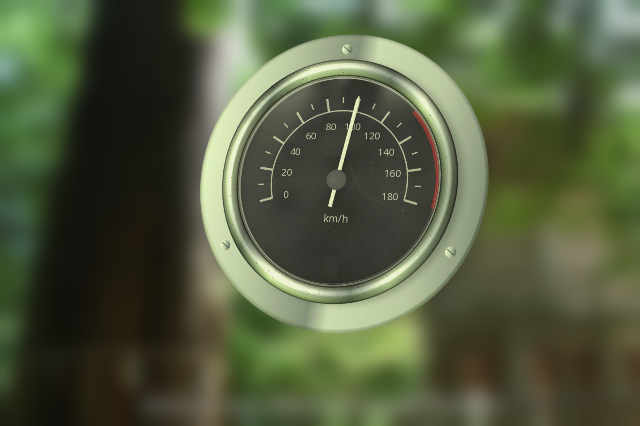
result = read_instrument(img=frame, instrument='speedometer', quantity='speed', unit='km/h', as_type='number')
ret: 100 km/h
